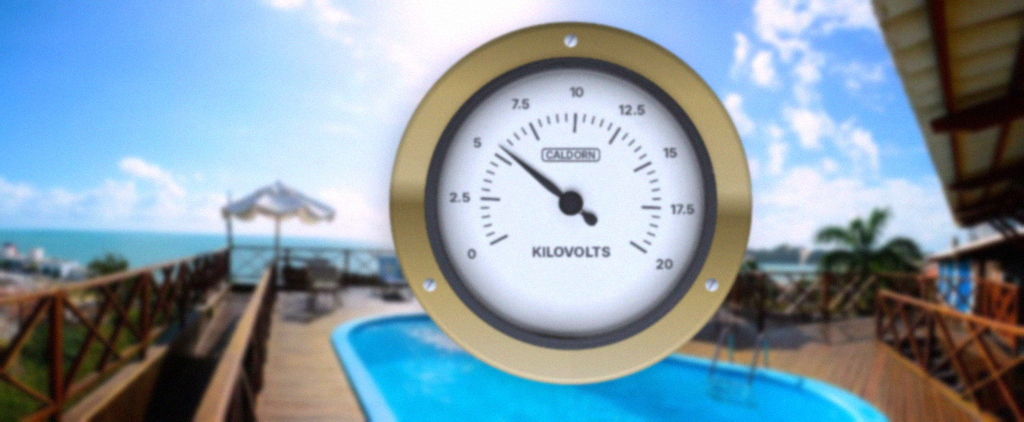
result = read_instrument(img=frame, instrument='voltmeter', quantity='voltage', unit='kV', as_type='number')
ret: 5.5 kV
